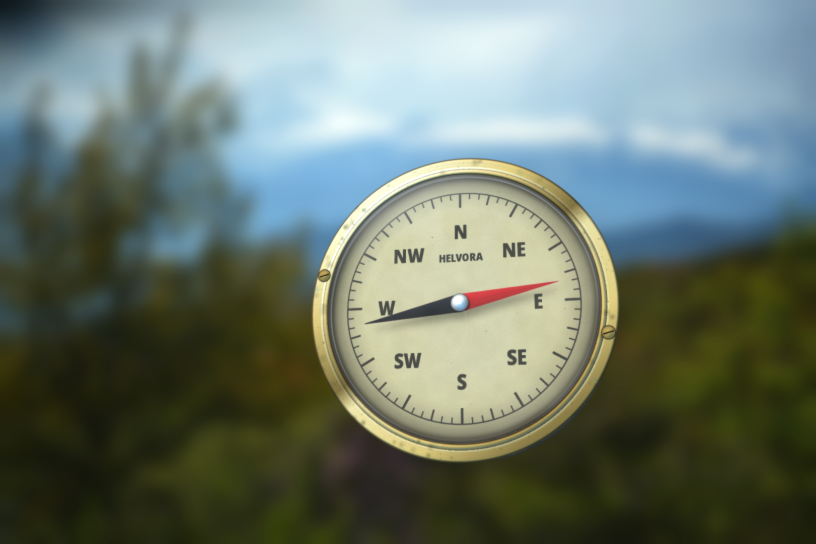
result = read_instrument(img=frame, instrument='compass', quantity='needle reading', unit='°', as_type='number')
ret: 80 °
